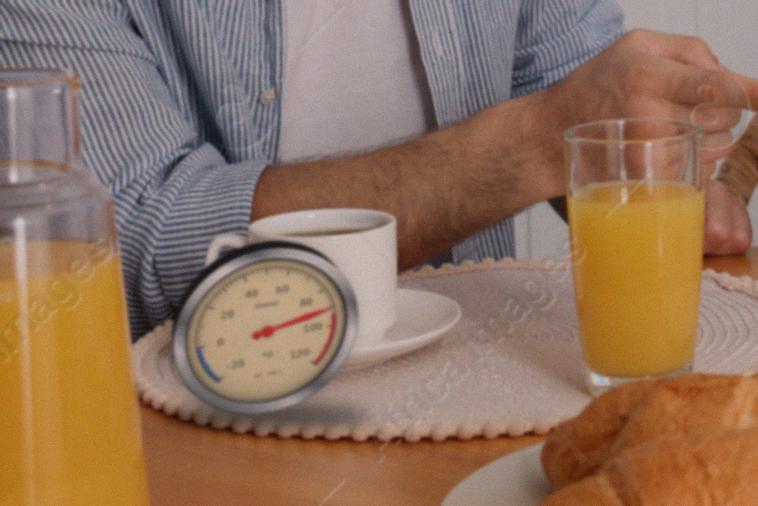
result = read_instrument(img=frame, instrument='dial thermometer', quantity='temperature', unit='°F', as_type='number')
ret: 90 °F
